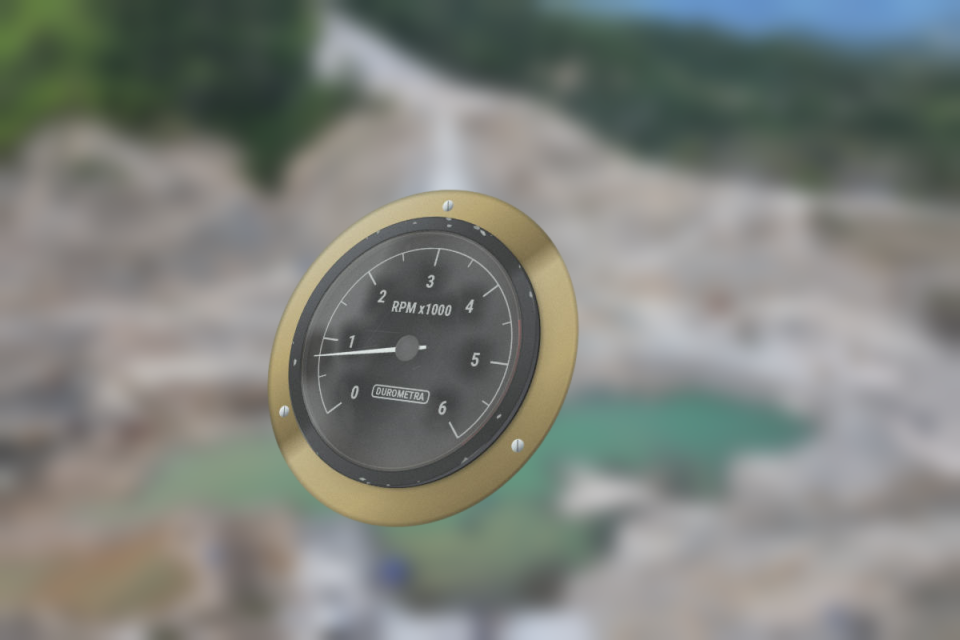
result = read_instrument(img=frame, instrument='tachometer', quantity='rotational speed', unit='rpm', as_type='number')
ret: 750 rpm
